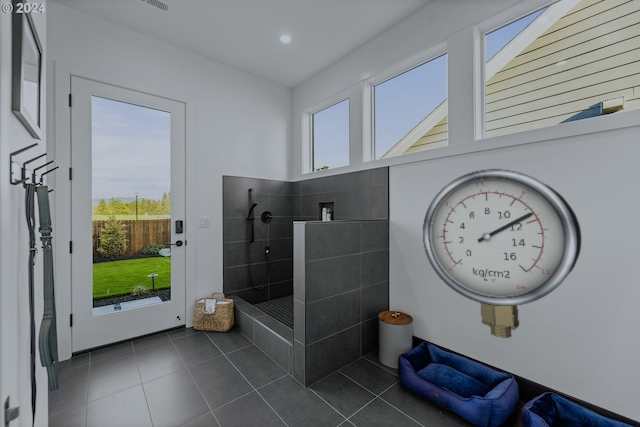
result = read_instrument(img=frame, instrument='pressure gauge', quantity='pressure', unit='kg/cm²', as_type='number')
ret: 11.5 kg/cm²
